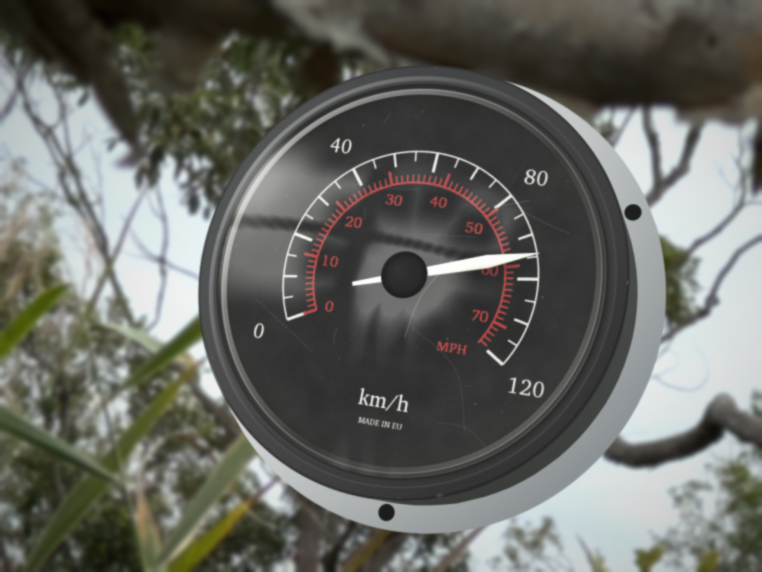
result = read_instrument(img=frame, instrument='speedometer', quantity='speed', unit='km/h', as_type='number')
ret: 95 km/h
